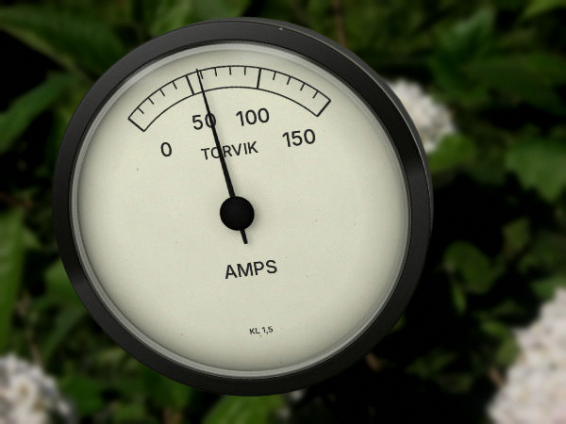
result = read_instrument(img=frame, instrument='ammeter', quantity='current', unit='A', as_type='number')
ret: 60 A
